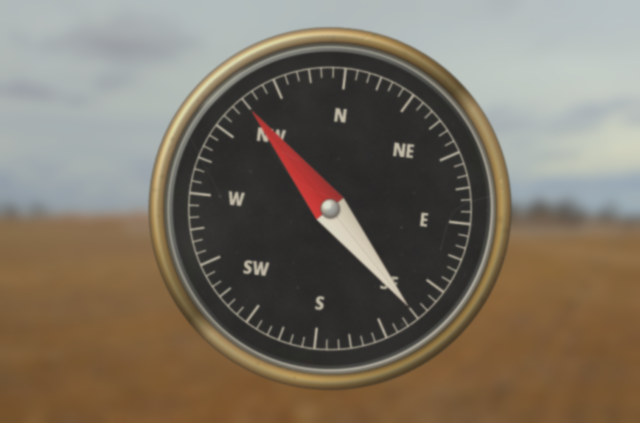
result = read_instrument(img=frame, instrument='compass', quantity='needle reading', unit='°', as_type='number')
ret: 315 °
